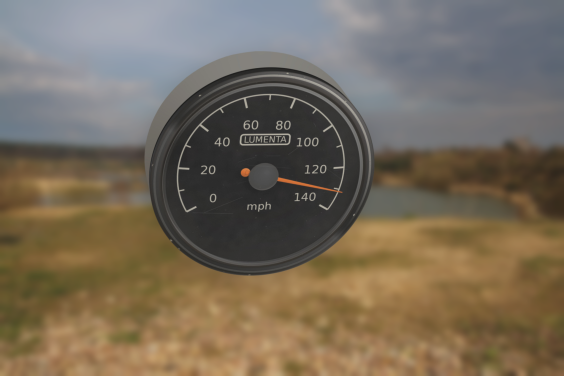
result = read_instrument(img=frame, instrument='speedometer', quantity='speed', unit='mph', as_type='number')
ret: 130 mph
